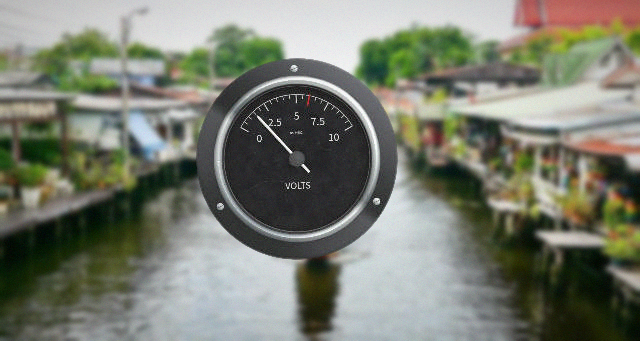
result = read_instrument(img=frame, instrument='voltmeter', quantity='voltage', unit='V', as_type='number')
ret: 1.5 V
